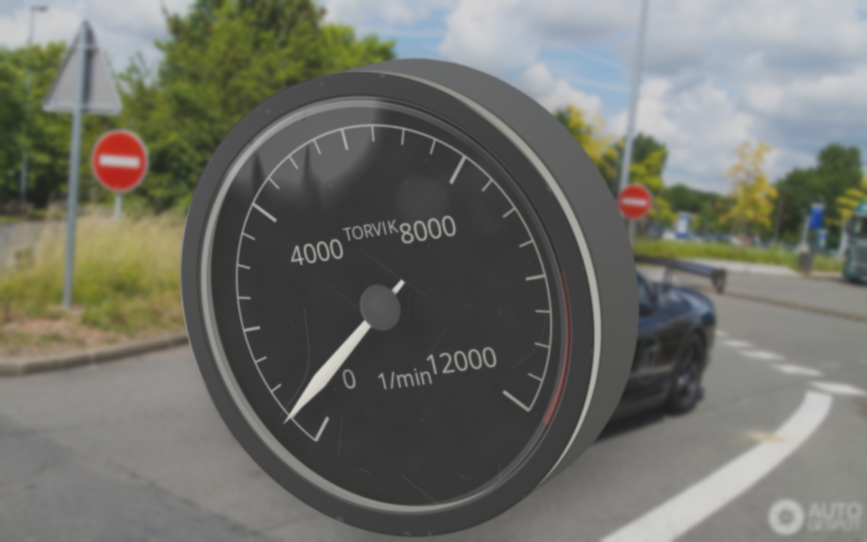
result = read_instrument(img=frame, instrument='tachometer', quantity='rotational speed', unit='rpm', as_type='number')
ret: 500 rpm
